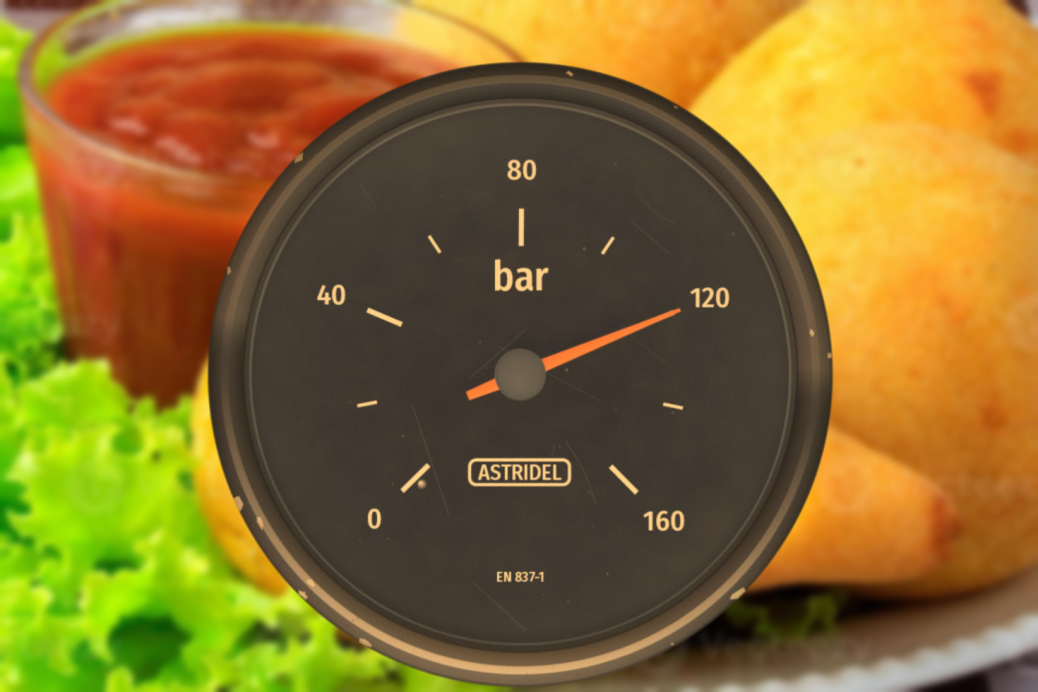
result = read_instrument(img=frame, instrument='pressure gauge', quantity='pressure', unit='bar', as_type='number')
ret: 120 bar
